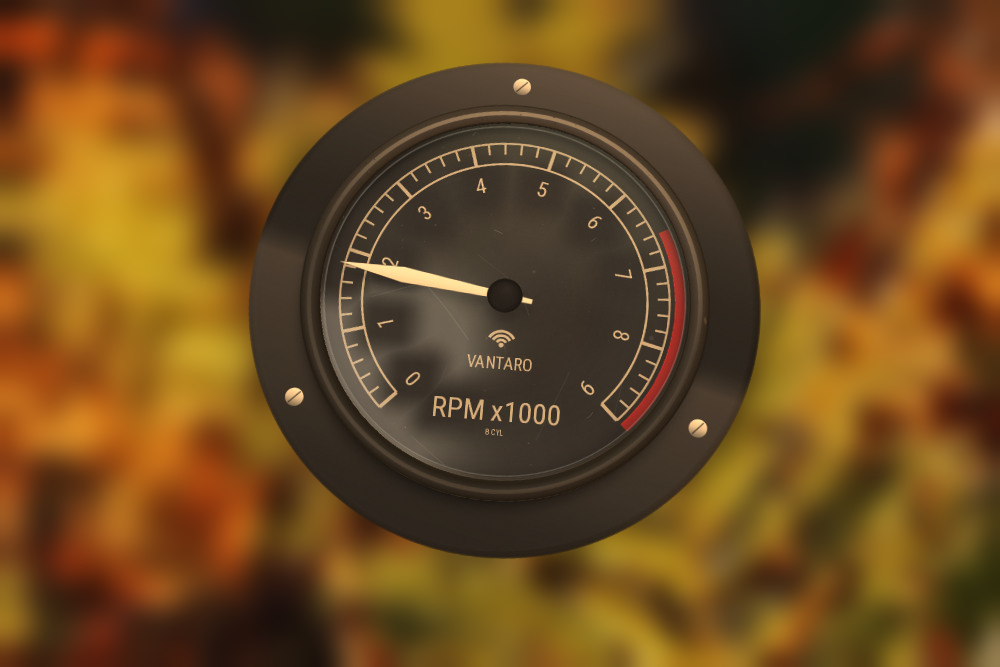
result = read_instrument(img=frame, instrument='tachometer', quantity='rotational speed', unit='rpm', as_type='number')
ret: 1800 rpm
